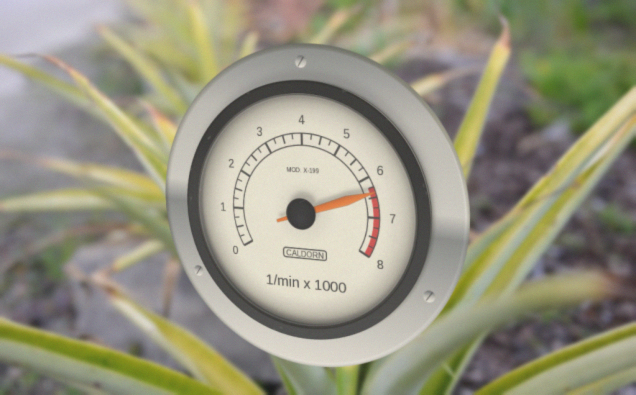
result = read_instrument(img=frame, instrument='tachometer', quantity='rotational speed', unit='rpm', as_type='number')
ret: 6375 rpm
